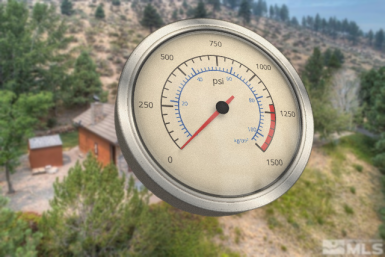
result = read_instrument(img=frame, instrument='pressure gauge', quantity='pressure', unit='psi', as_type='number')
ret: 0 psi
